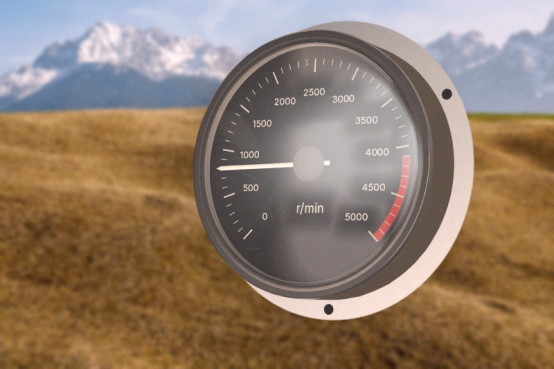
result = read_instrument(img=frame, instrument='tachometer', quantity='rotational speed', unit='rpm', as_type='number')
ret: 800 rpm
